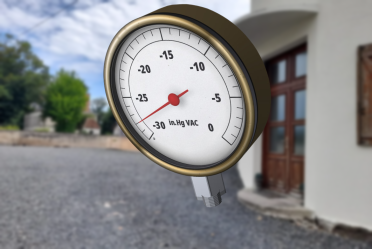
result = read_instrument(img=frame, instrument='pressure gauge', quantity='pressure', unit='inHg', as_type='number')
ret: -28 inHg
